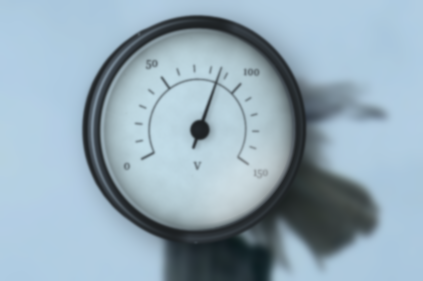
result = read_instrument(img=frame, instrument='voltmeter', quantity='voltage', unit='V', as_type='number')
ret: 85 V
